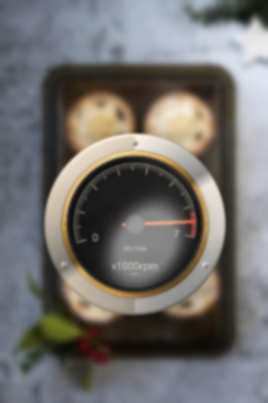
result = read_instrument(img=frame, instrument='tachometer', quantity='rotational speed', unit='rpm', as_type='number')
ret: 6500 rpm
